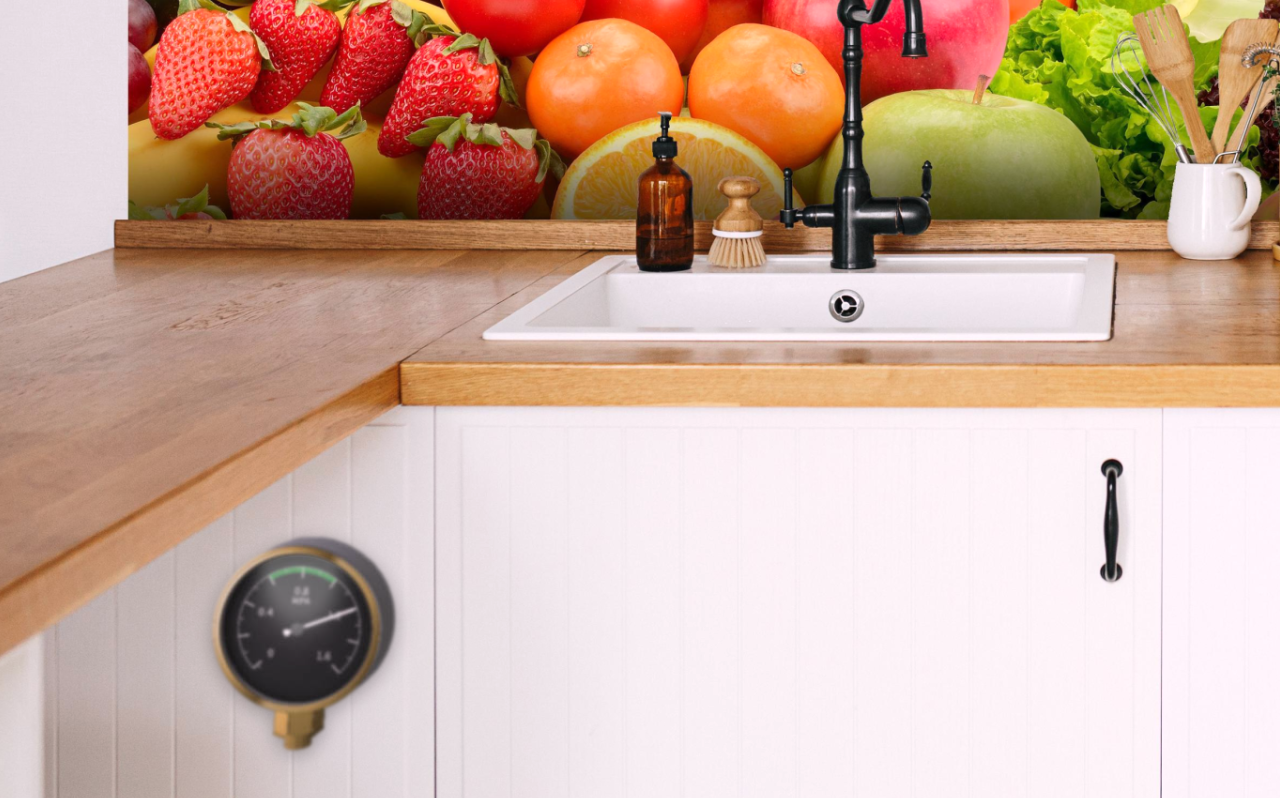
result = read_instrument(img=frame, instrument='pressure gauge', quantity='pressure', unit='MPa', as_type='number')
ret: 1.2 MPa
